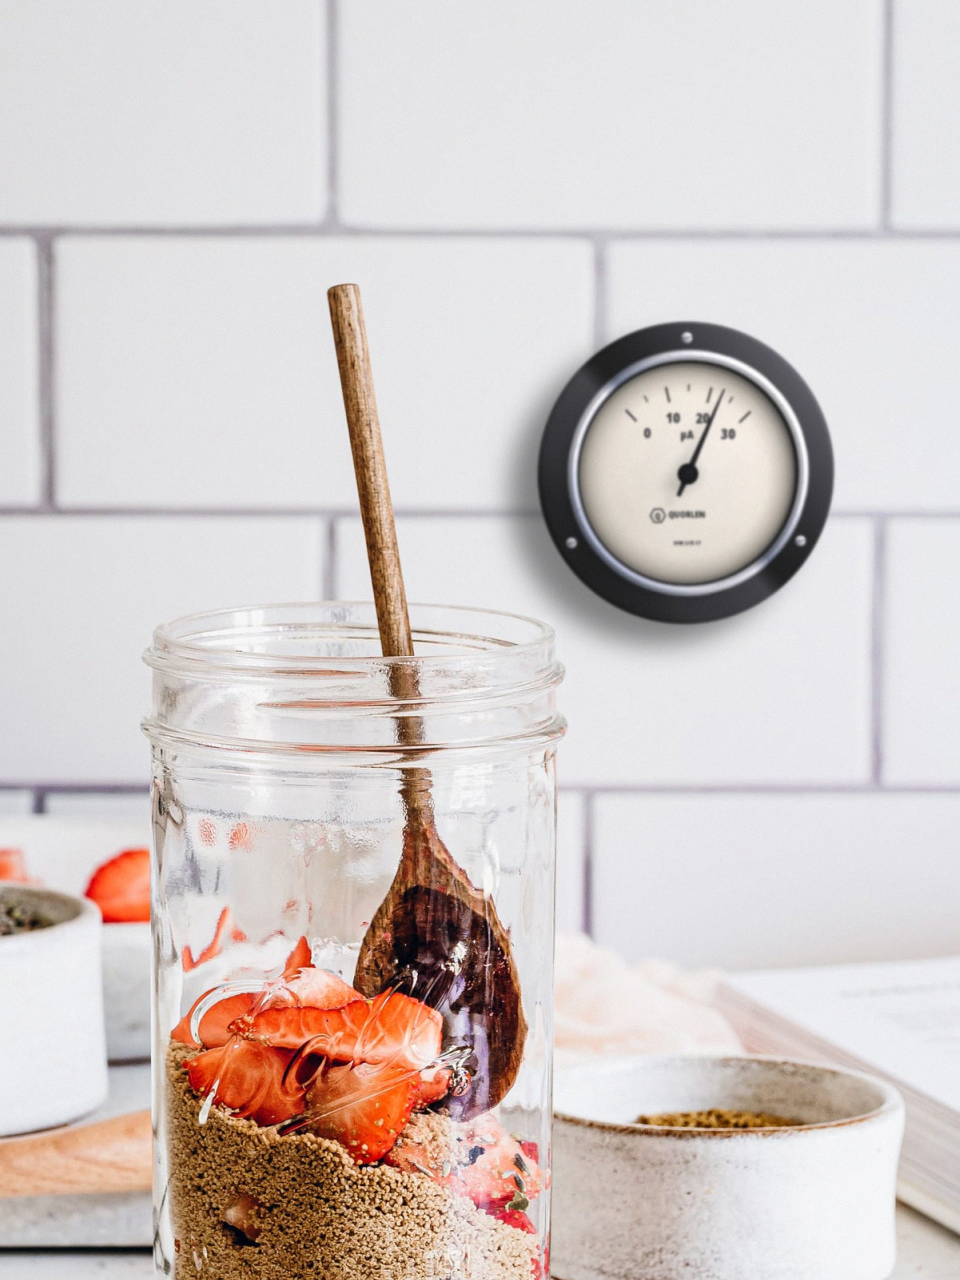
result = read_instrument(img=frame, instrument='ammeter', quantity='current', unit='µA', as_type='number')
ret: 22.5 µA
